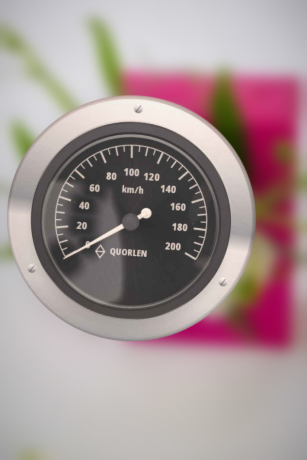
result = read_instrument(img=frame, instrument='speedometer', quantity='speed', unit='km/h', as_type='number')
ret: 0 km/h
